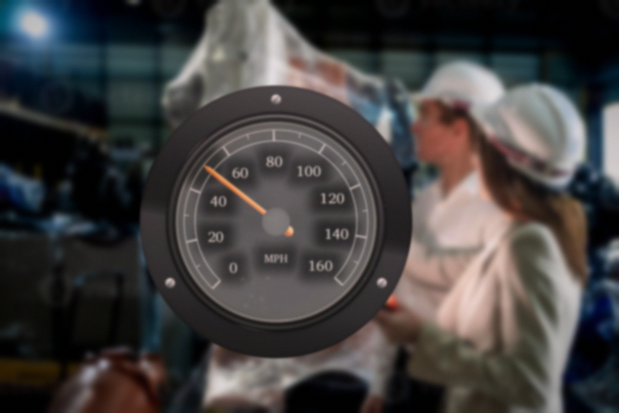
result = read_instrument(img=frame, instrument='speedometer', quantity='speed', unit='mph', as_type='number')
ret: 50 mph
